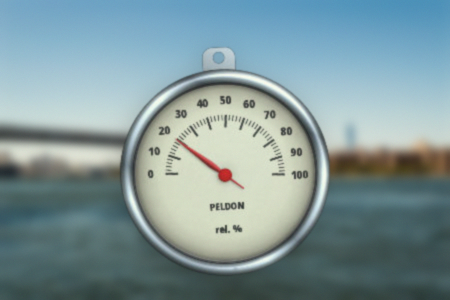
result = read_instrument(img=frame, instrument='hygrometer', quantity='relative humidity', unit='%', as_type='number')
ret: 20 %
